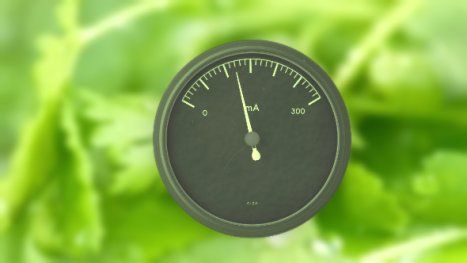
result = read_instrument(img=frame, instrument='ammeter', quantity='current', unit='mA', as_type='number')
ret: 120 mA
